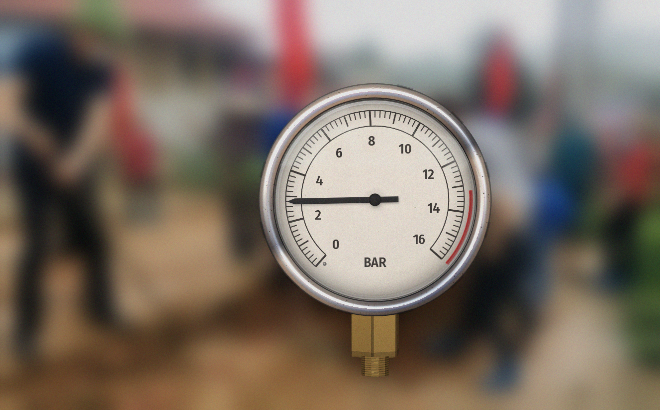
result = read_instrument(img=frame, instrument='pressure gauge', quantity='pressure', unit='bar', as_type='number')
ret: 2.8 bar
